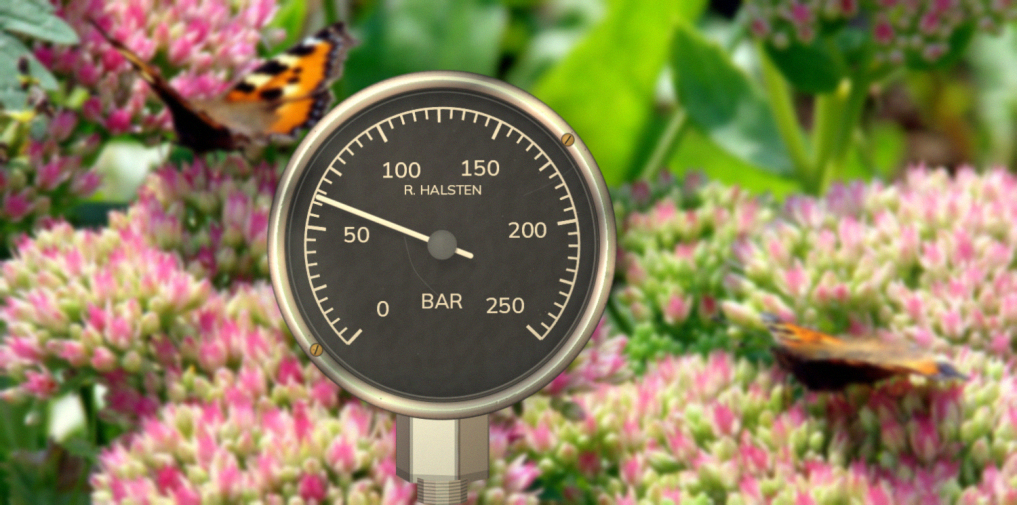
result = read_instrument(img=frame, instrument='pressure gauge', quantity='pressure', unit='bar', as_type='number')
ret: 62.5 bar
